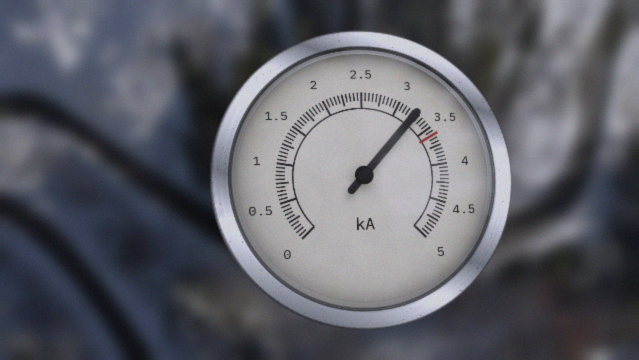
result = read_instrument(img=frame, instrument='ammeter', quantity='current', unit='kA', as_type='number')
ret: 3.25 kA
